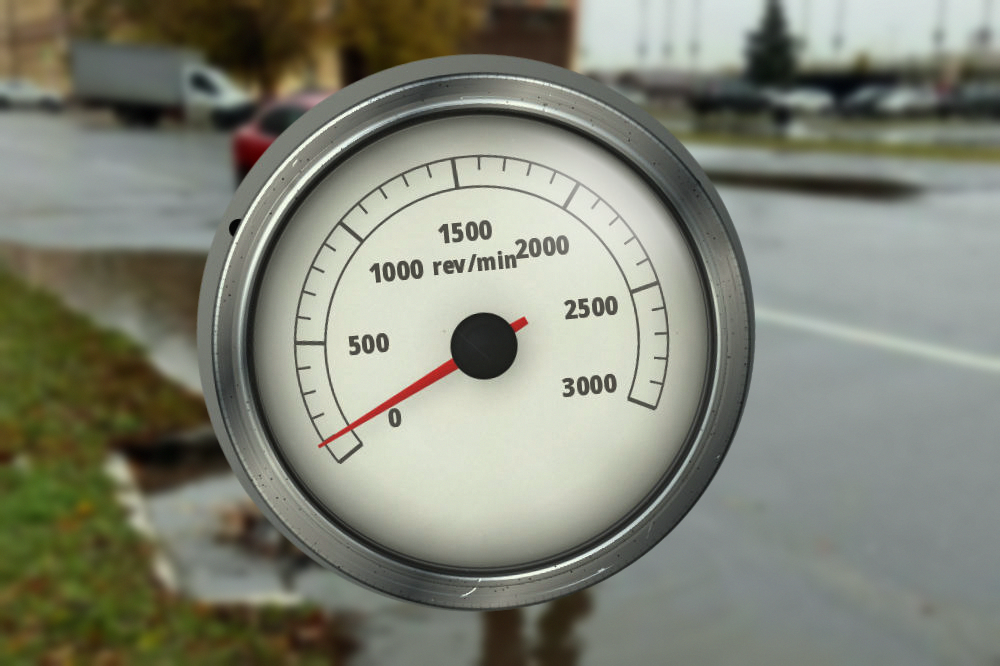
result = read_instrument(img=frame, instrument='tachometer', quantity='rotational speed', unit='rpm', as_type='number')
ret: 100 rpm
